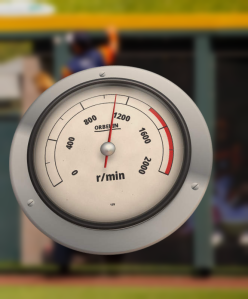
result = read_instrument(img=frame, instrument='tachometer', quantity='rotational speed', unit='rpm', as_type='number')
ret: 1100 rpm
